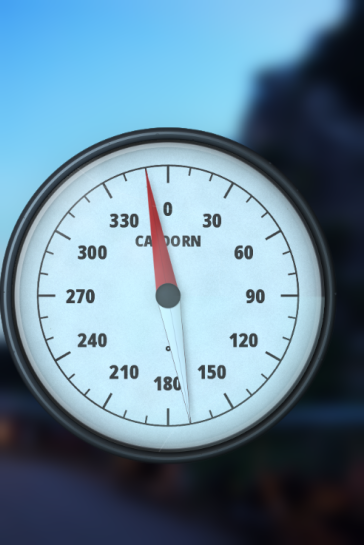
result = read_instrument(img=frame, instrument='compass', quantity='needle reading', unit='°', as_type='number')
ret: 350 °
